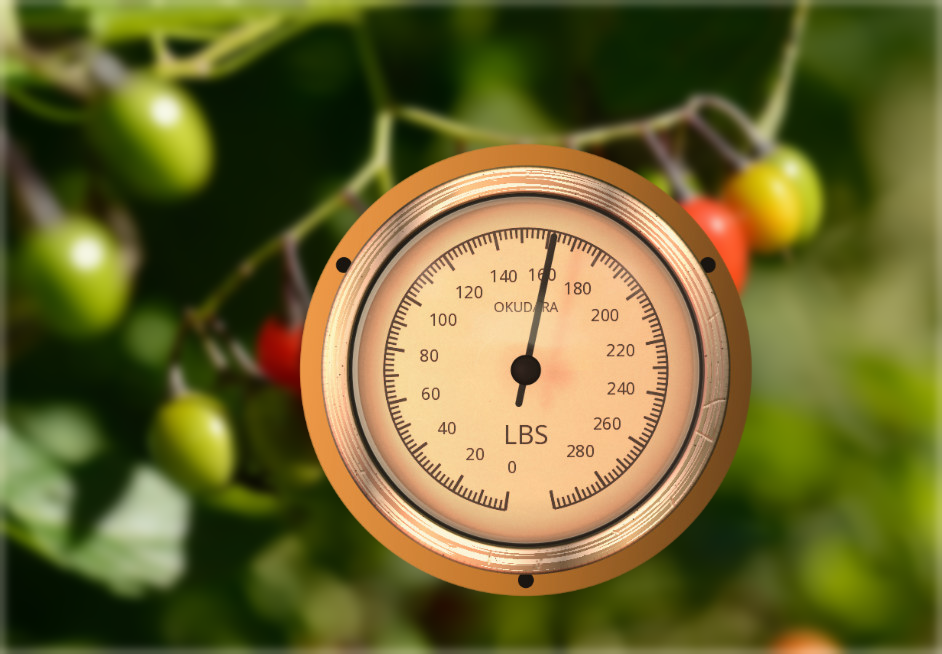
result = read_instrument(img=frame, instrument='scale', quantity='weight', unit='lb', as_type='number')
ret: 162 lb
